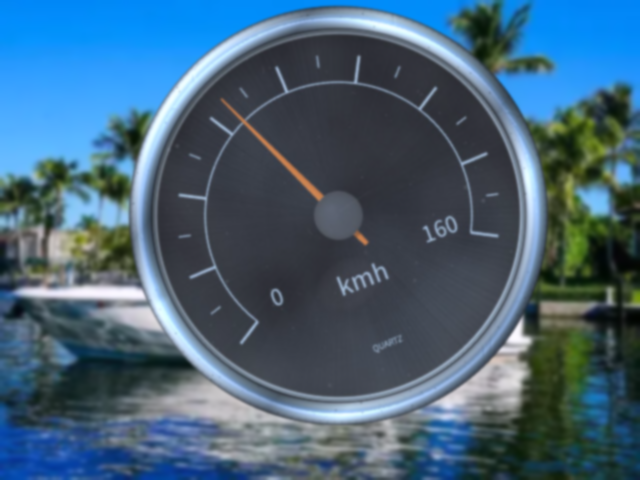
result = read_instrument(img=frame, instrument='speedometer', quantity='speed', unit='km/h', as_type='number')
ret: 65 km/h
